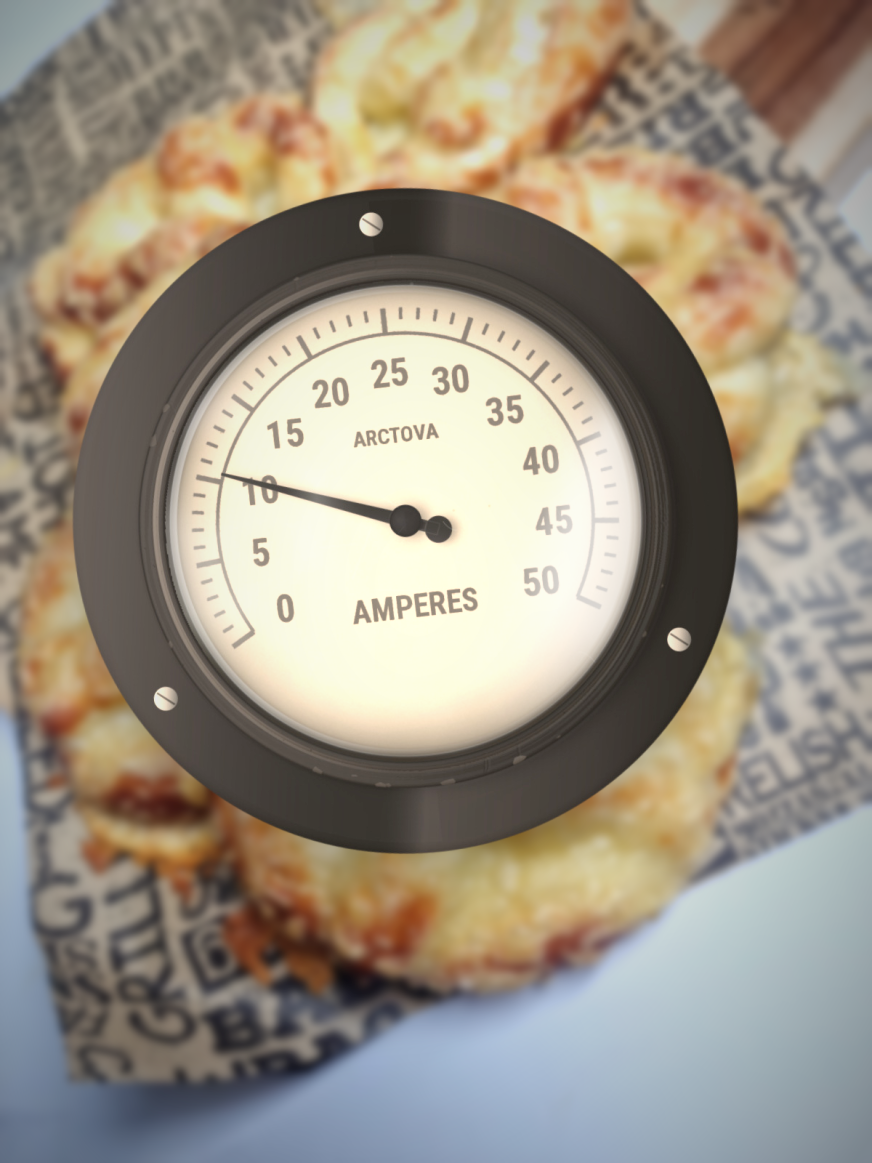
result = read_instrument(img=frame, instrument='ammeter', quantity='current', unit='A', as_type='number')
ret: 10.5 A
